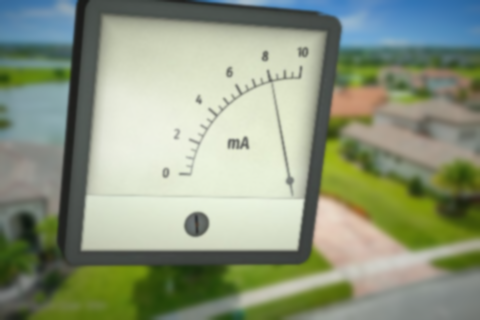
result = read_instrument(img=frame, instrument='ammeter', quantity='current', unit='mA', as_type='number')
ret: 8 mA
